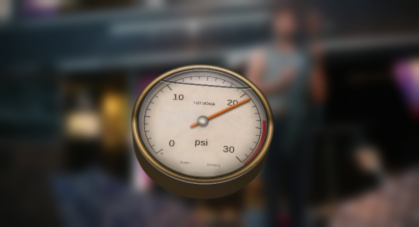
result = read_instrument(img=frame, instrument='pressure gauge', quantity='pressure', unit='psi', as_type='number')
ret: 21 psi
